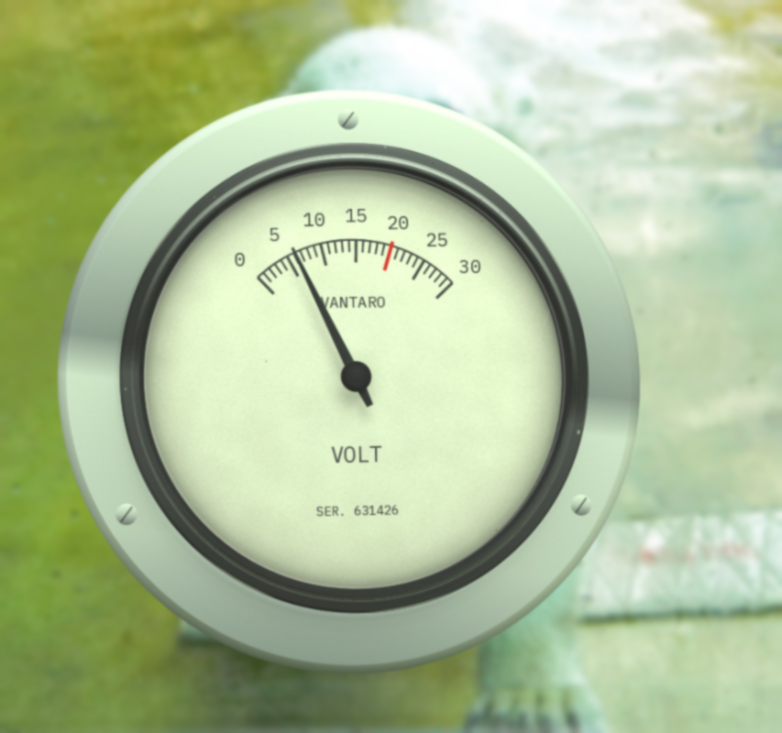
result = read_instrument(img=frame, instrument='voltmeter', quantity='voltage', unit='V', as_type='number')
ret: 6 V
